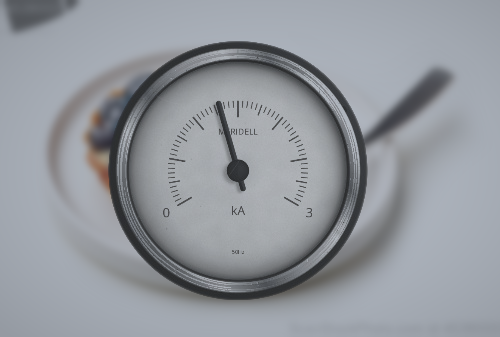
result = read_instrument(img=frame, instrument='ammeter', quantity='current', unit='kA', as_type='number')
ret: 1.3 kA
